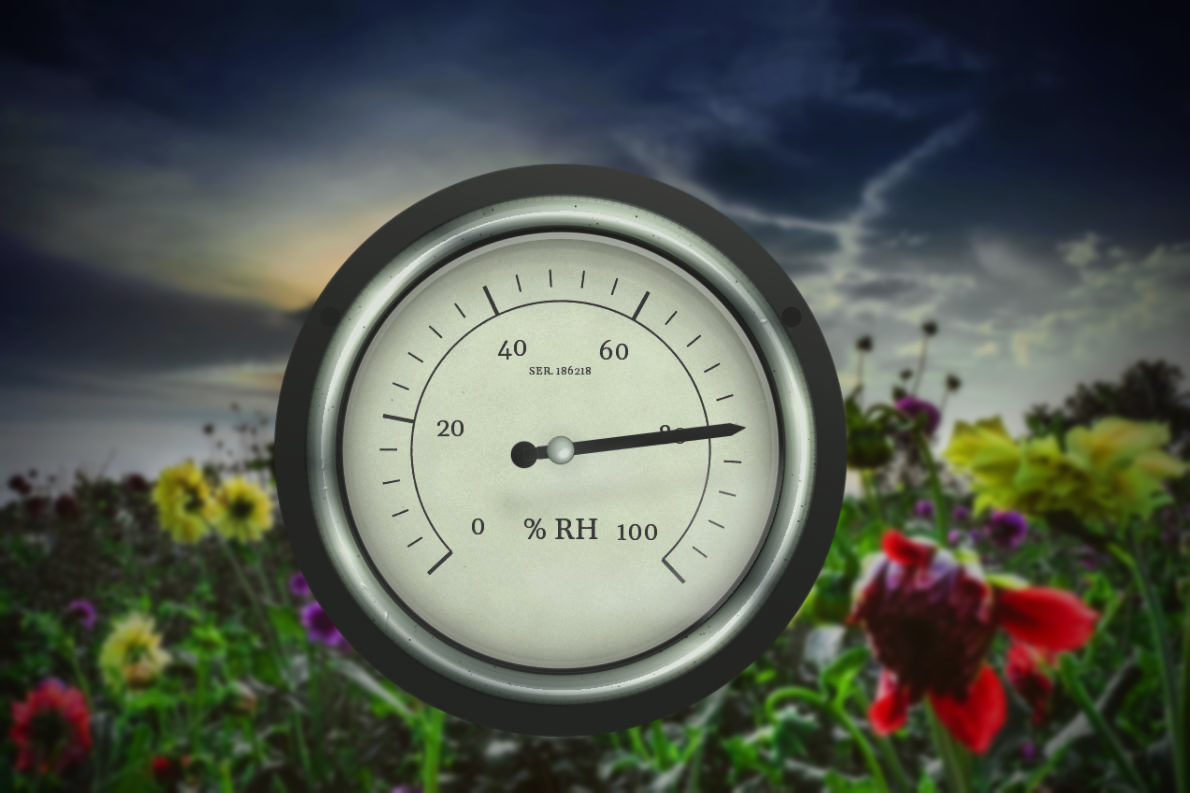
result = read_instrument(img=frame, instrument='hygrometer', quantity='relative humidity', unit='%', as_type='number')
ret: 80 %
